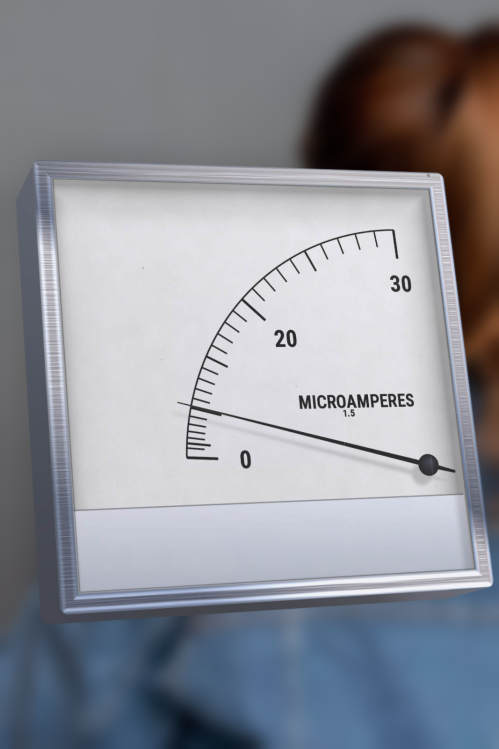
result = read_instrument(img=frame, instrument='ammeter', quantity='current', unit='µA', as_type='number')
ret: 10 µA
